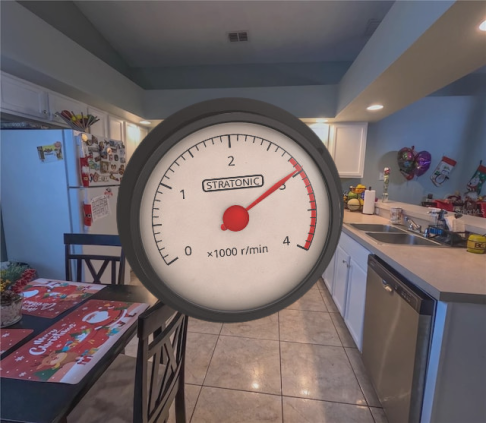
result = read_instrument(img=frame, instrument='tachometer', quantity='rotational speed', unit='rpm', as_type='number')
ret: 2950 rpm
